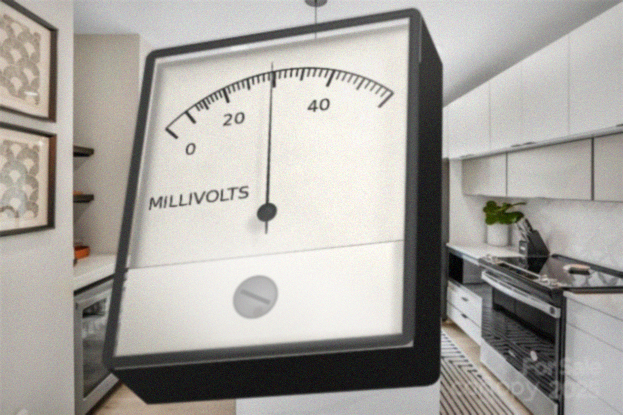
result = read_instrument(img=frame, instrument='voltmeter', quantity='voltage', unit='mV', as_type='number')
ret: 30 mV
